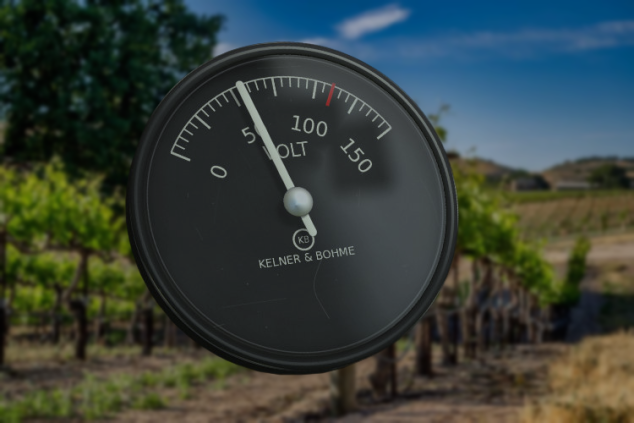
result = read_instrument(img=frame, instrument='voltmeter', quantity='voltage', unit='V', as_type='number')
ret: 55 V
